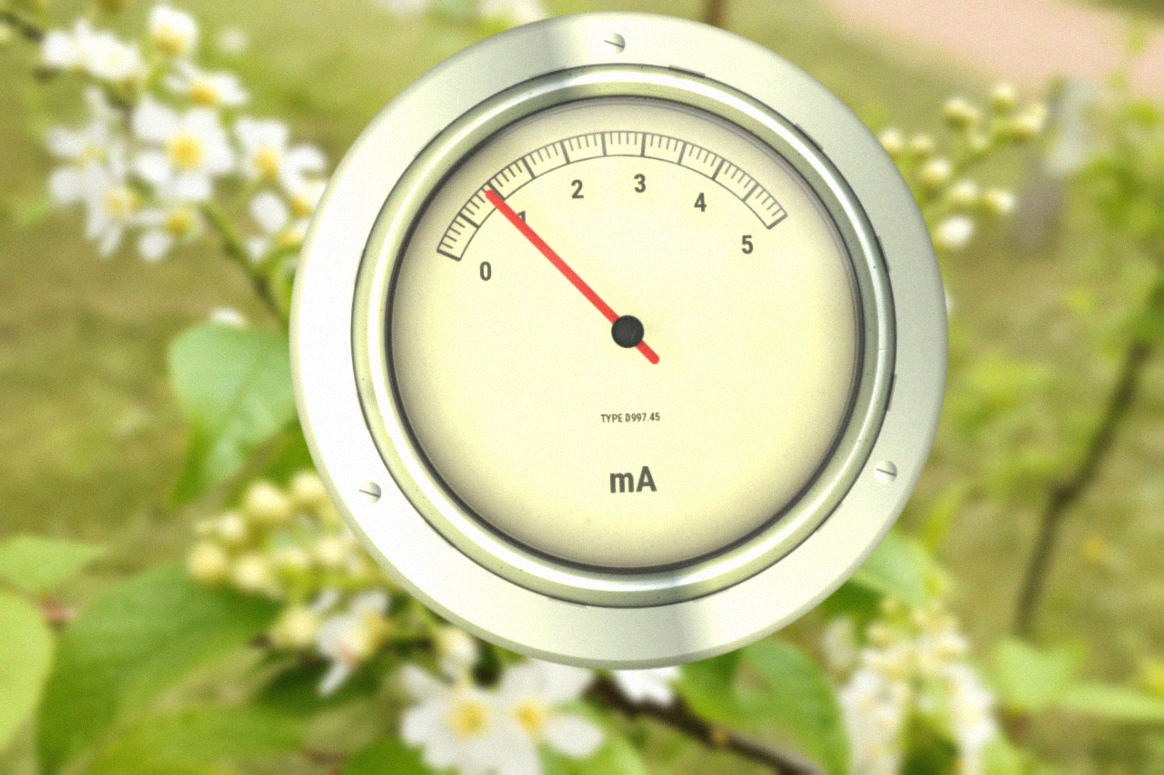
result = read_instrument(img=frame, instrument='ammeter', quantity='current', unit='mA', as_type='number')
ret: 0.9 mA
